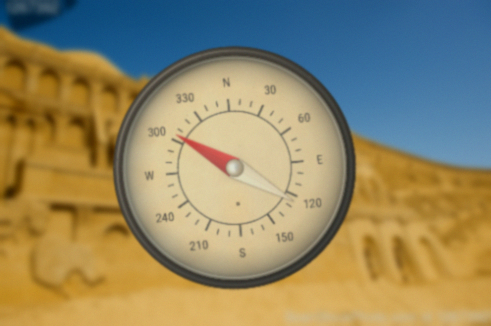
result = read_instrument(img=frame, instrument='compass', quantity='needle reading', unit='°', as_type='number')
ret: 305 °
